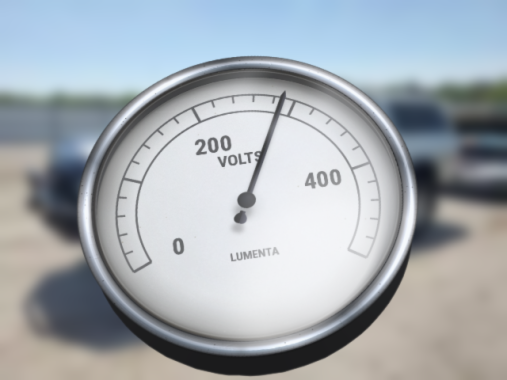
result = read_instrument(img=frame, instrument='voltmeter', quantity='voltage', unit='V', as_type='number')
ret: 290 V
